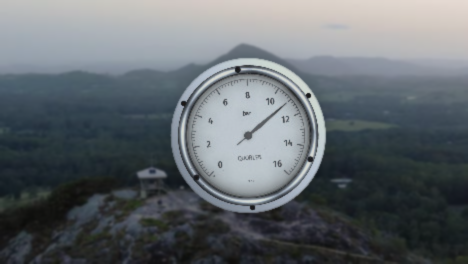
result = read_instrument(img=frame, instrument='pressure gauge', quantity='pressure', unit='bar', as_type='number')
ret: 11 bar
